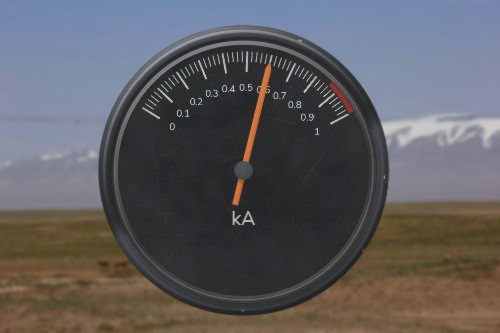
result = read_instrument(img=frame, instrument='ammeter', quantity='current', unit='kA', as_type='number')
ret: 0.6 kA
